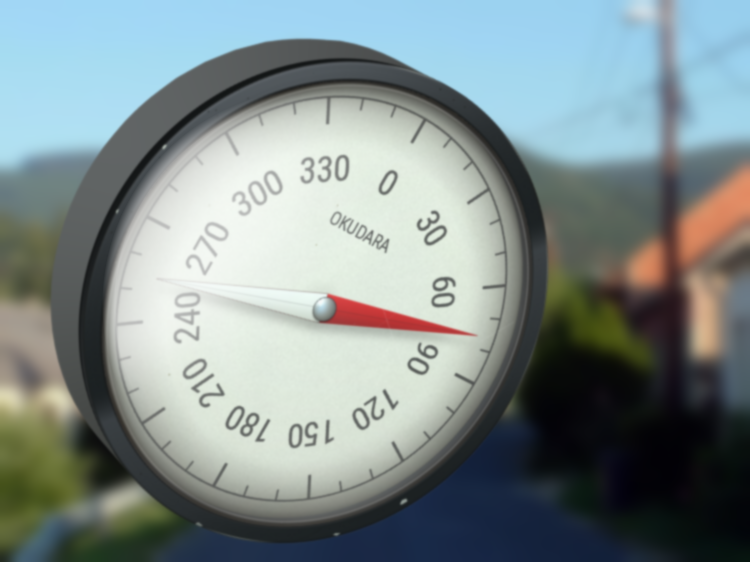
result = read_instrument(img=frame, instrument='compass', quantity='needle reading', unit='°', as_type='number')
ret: 75 °
